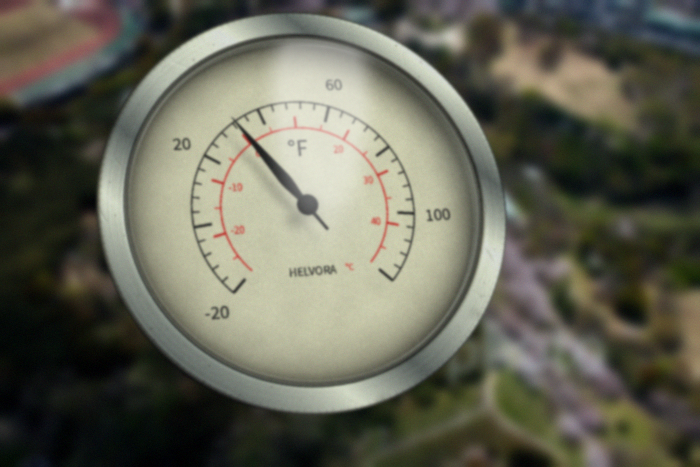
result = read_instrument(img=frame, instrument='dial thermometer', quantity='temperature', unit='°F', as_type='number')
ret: 32 °F
